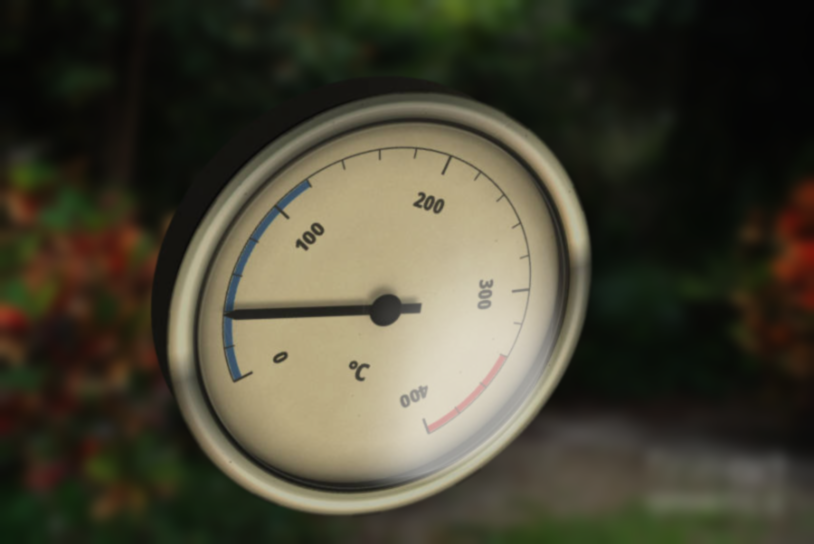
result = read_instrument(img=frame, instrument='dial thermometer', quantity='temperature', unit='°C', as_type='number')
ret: 40 °C
